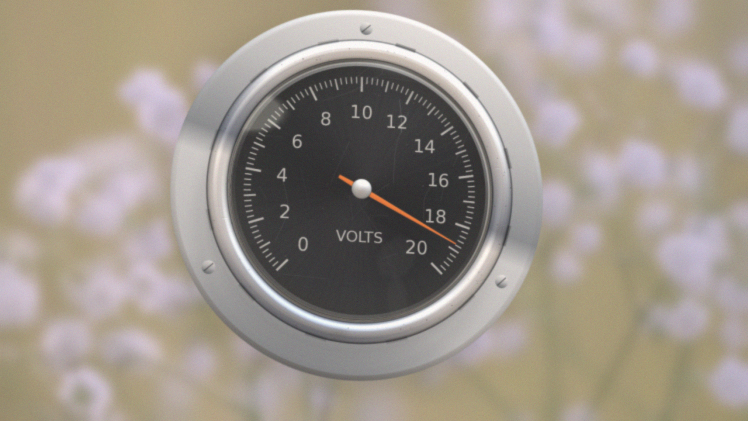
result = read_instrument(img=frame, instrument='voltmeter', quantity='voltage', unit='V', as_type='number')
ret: 18.8 V
